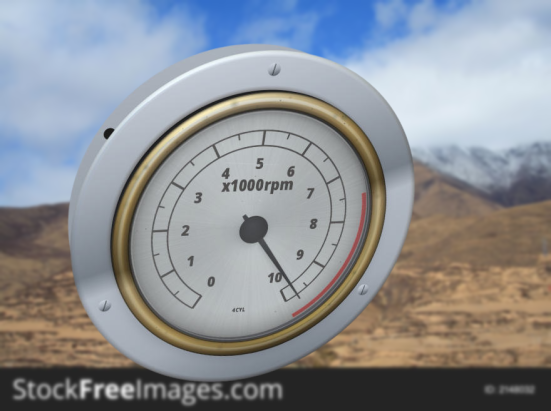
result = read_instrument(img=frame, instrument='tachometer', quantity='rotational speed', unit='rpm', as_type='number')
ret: 9750 rpm
